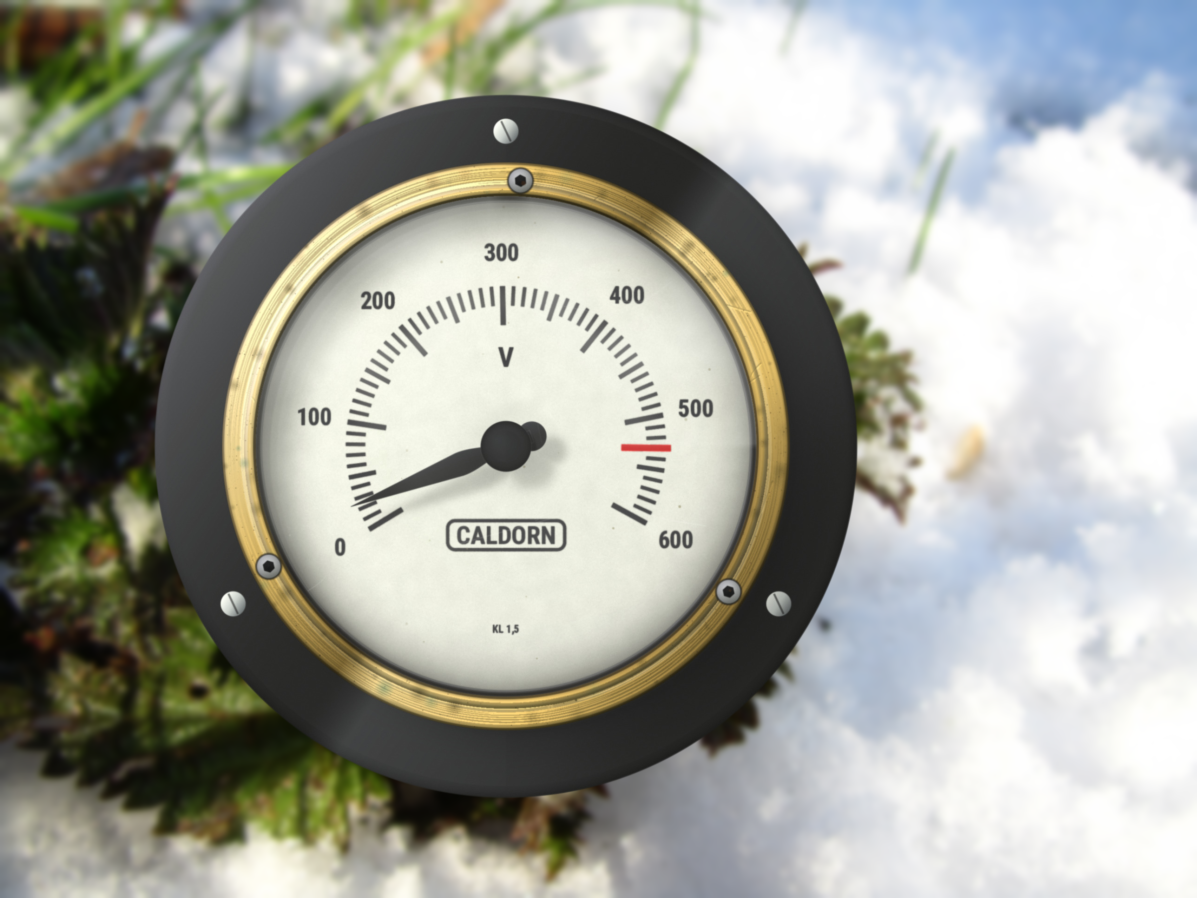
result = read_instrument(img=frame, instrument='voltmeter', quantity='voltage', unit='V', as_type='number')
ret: 25 V
